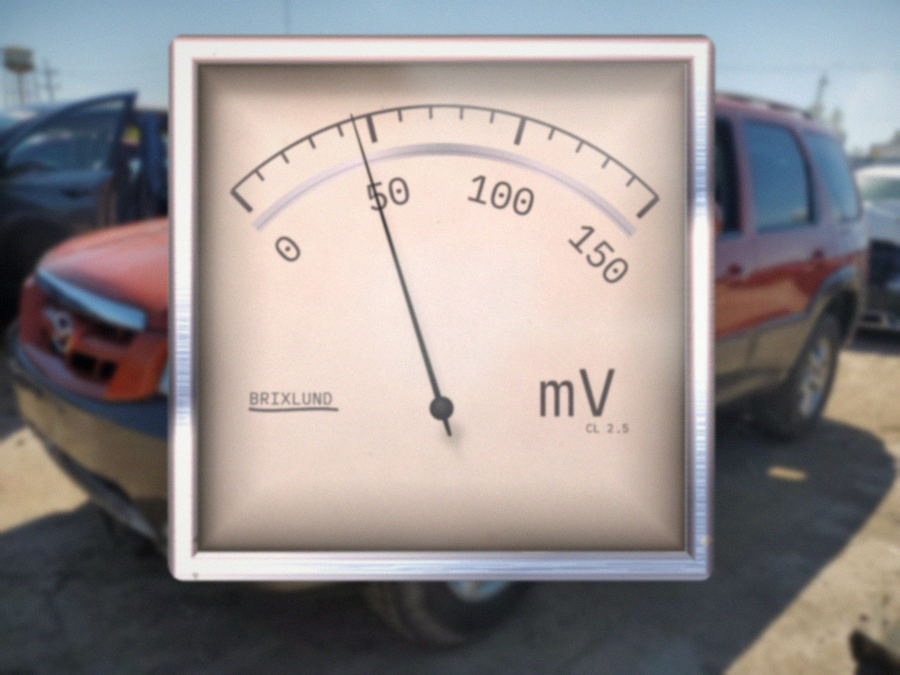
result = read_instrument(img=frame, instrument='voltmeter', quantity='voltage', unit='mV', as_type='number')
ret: 45 mV
